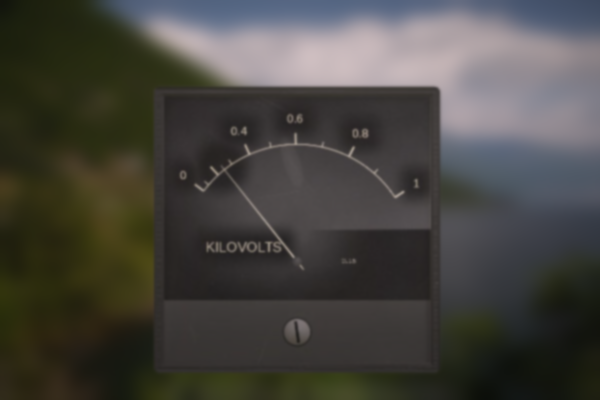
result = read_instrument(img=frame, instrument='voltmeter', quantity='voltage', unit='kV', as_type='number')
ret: 0.25 kV
